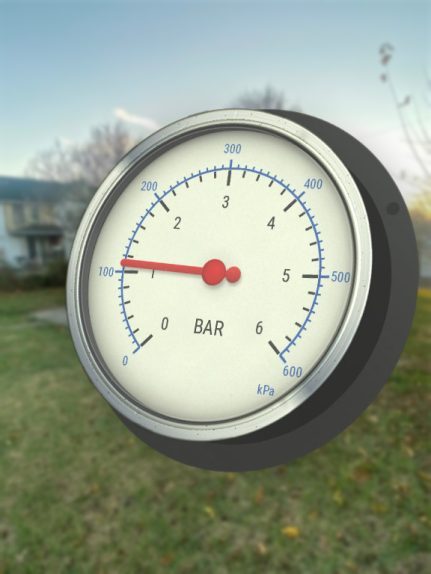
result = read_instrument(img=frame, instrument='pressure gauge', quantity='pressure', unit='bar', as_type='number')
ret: 1.1 bar
